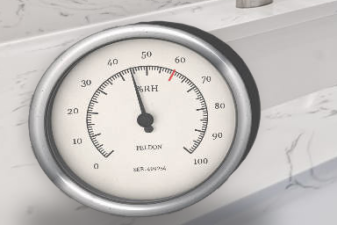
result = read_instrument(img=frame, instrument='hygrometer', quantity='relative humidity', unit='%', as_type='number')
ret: 45 %
